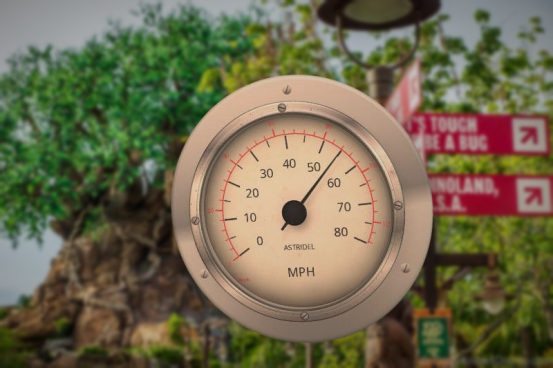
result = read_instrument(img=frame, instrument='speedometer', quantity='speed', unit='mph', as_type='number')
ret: 55 mph
